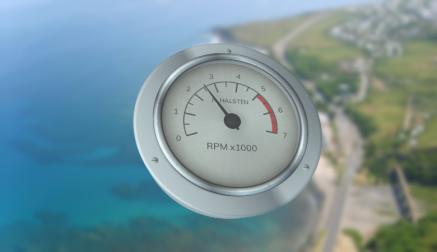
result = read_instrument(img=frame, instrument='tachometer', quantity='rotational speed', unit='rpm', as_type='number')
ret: 2500 rpm
